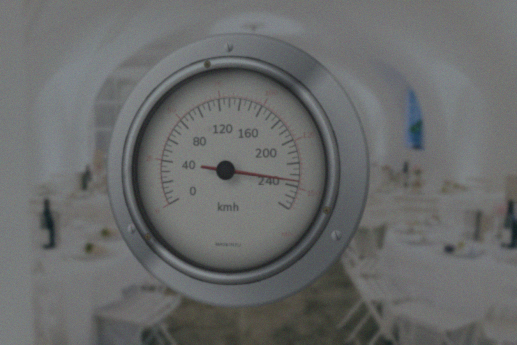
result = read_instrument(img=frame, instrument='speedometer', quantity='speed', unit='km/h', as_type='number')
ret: 235 km/h
